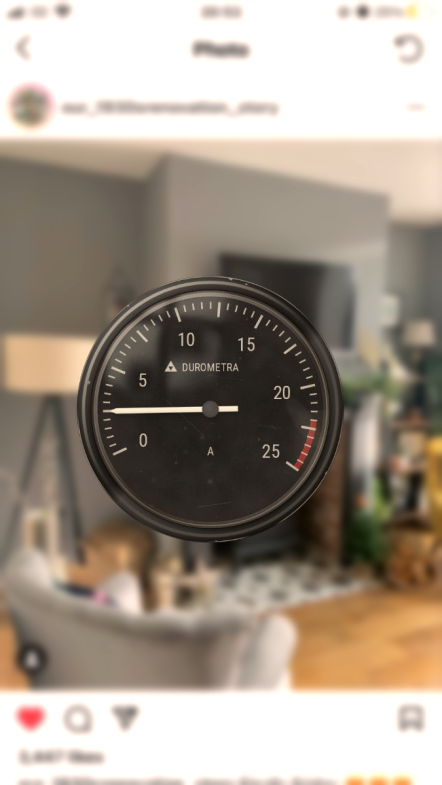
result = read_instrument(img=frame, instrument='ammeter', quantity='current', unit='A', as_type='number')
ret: 2.5 A
